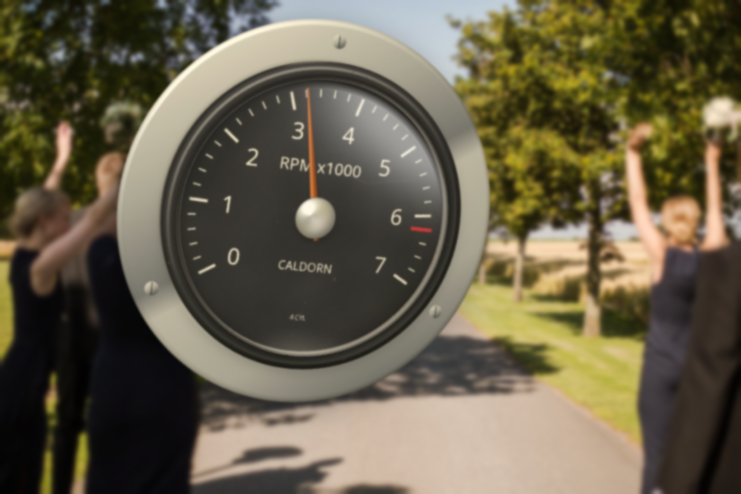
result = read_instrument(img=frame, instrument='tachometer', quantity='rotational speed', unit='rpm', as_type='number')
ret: 3200 rpm
